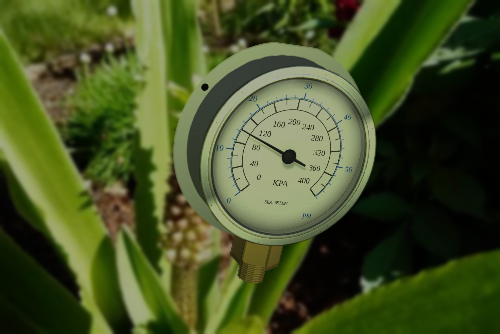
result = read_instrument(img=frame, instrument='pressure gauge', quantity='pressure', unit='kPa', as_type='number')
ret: 100 kPa
